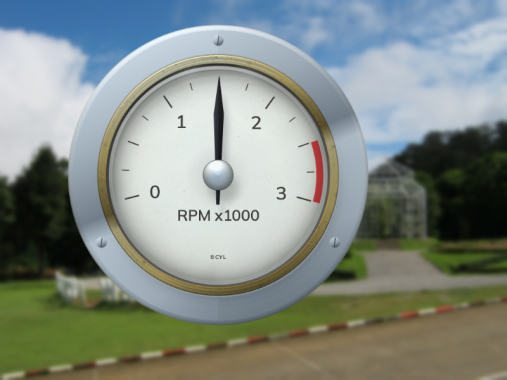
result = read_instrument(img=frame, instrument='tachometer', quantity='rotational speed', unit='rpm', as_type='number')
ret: 1500 rpm
